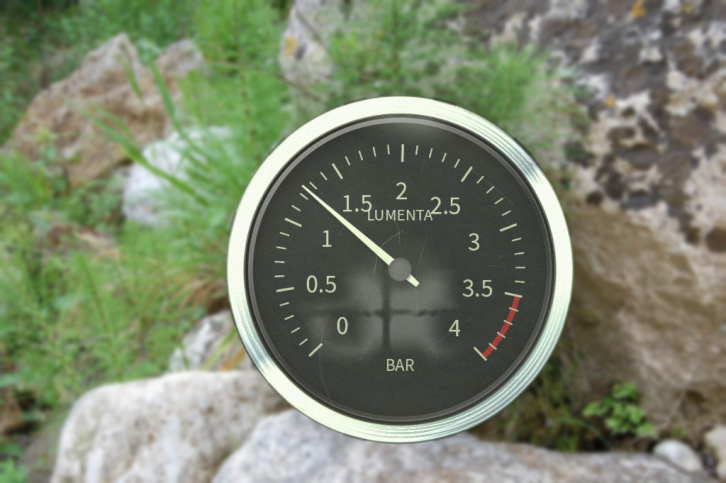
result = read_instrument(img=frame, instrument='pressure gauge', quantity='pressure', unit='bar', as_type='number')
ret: 1.25 bar
